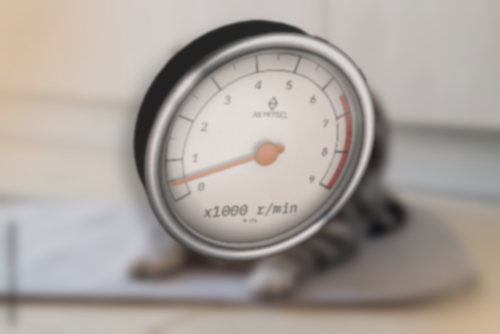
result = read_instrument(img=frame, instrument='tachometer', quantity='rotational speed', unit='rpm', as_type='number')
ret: 500 rpm
